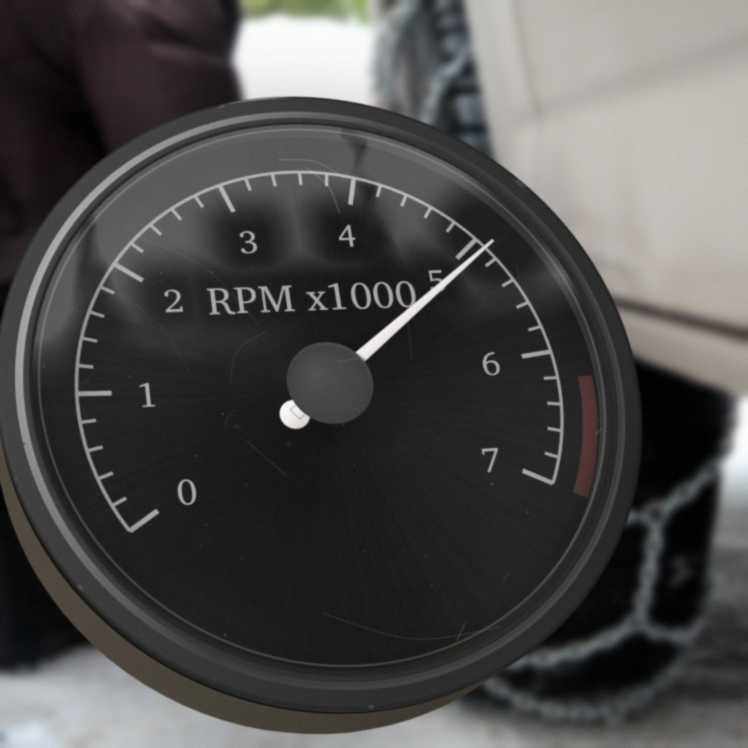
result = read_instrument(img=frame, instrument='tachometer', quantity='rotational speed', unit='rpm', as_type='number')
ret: 5100 rpm
